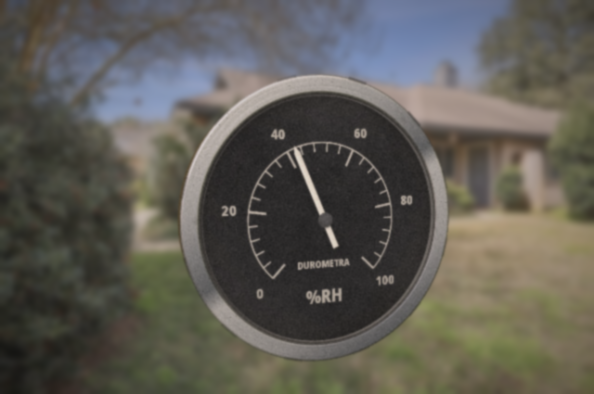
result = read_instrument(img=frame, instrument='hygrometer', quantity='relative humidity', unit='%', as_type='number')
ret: 42 %
